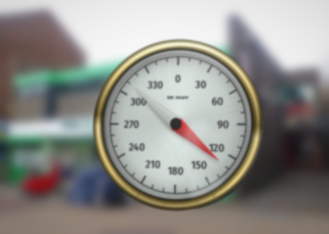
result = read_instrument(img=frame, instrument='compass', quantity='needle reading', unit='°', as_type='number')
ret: 130 °
